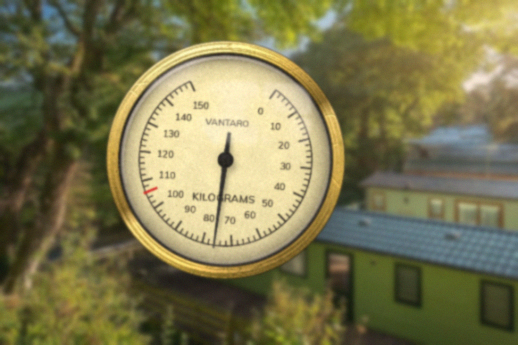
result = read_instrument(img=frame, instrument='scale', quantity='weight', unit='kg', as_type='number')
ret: 76 kg
